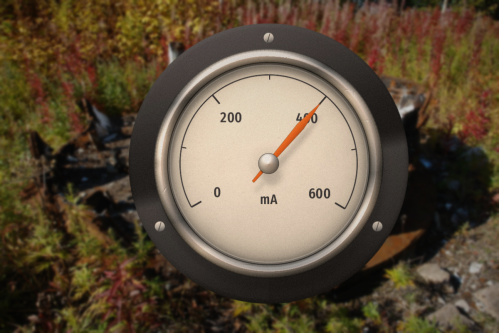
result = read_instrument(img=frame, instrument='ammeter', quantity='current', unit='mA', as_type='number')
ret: 400 mA
